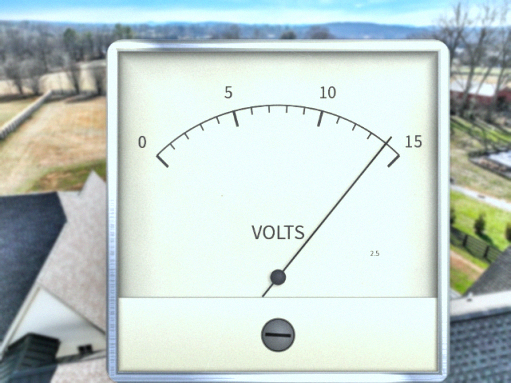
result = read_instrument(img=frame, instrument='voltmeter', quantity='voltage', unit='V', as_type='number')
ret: 14 V
